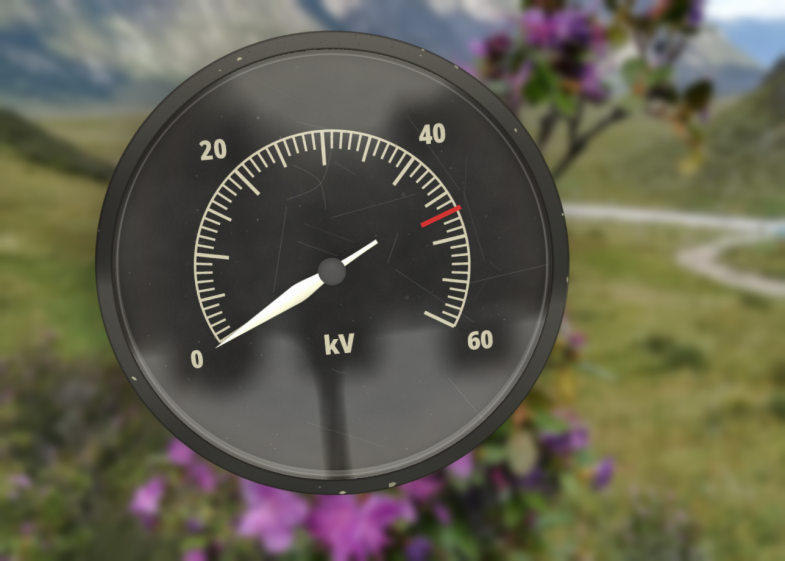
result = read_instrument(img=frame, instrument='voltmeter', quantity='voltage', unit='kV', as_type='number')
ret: 0 kV
